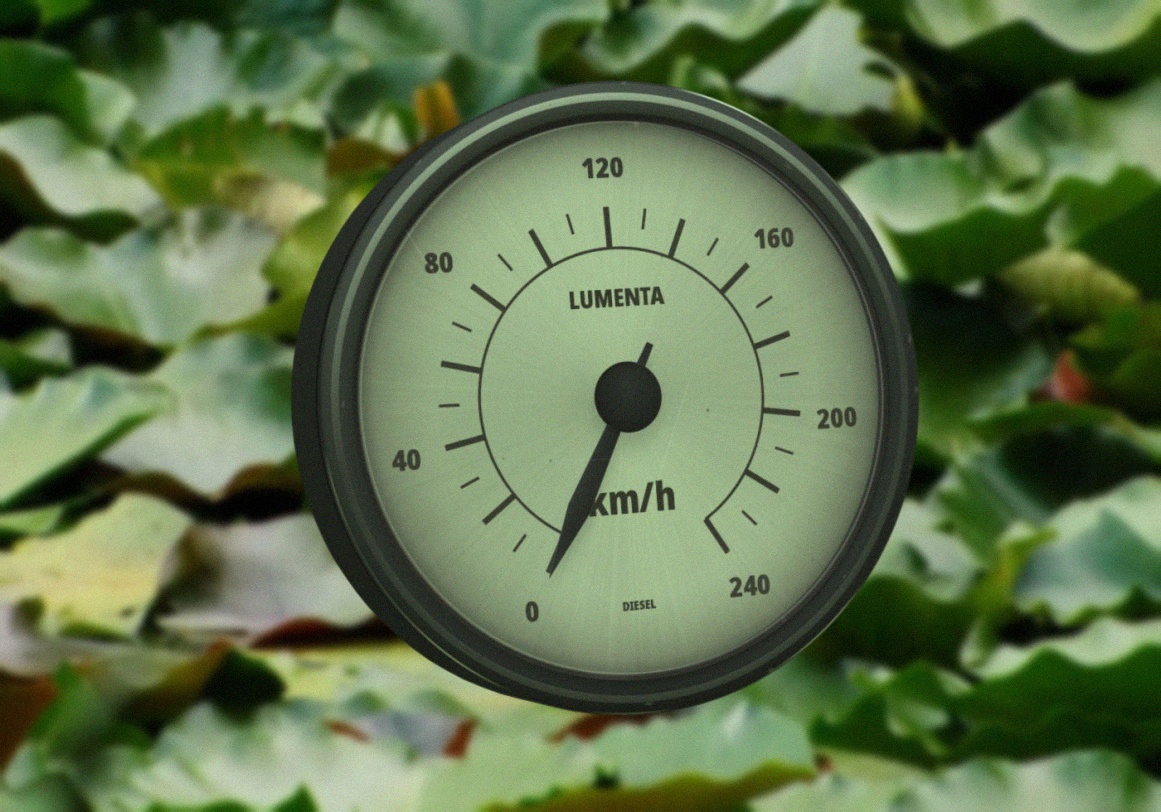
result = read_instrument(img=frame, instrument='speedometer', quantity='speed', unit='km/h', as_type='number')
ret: 0 km/h
